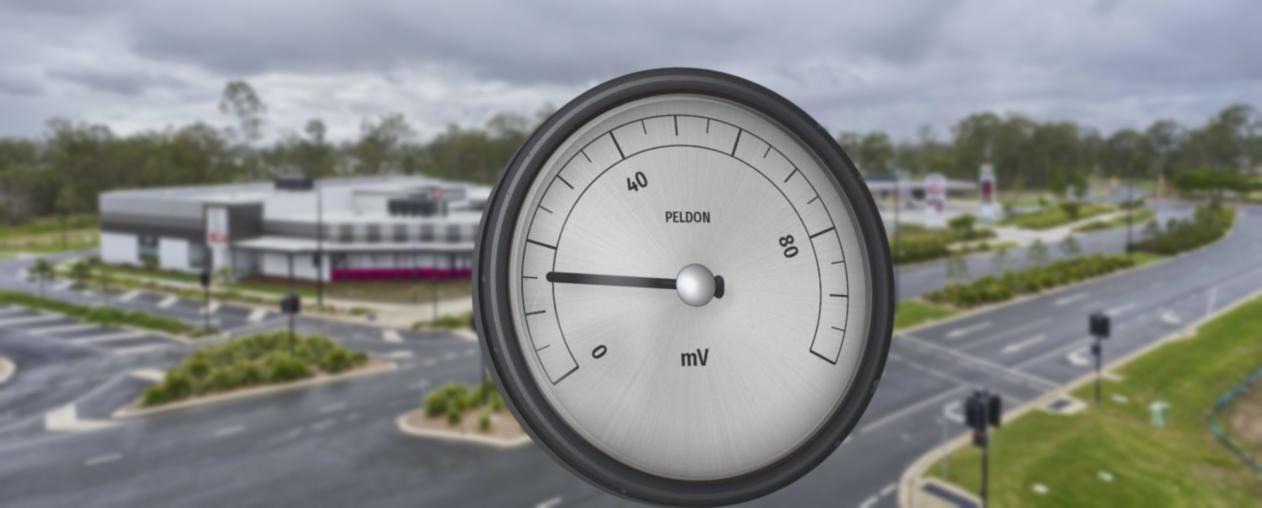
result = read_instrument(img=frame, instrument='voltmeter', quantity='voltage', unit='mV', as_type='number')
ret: 15 mV
